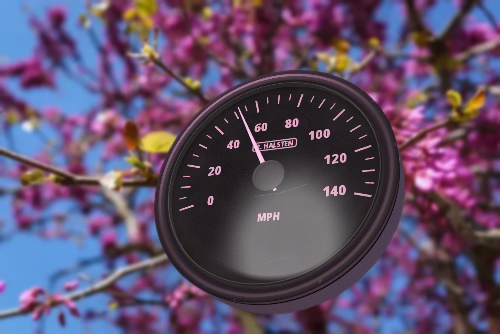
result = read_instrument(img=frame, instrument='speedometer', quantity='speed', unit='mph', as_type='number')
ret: 52.5 mph
